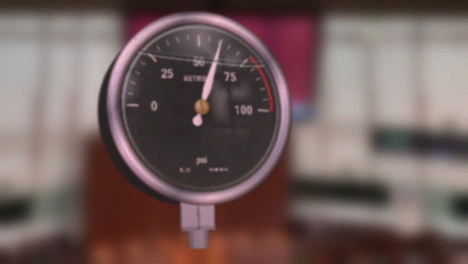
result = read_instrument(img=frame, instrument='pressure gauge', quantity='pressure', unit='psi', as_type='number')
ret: 60 psi
